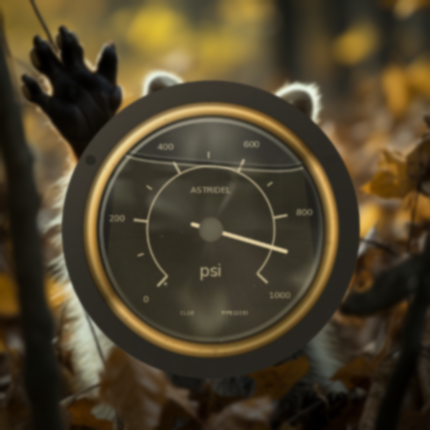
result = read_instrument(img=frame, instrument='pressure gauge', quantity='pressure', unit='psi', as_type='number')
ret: 900 psi
